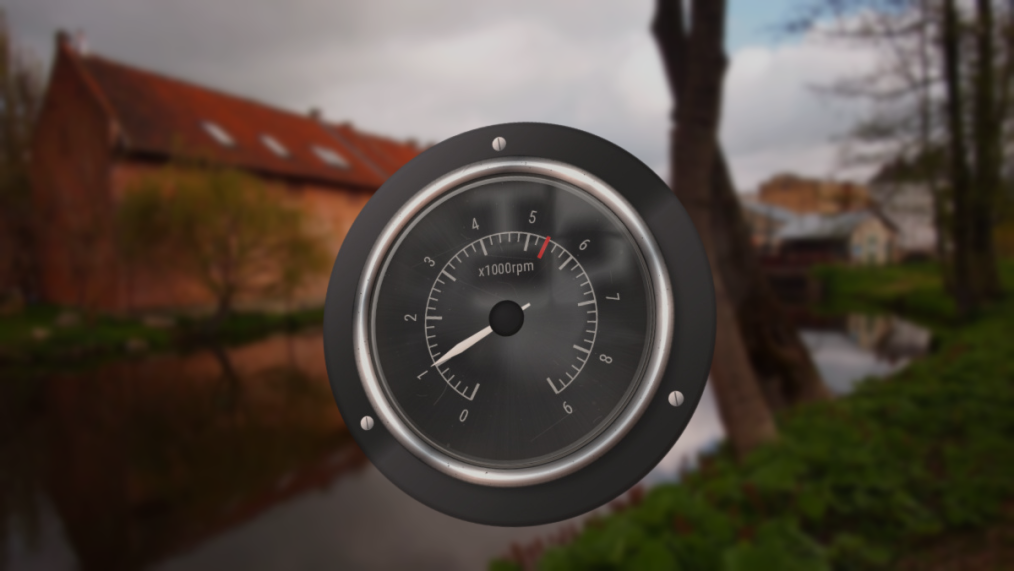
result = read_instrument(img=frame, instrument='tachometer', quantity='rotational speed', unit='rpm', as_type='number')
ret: 1000 rpm
